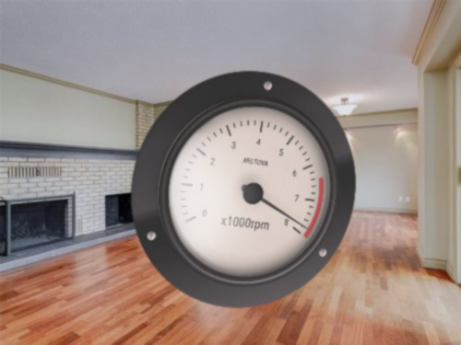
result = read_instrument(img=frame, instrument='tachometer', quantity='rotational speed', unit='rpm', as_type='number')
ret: 7800 rpm
